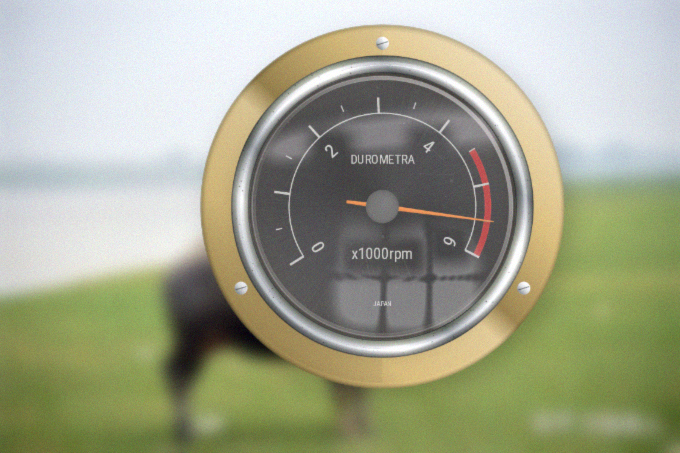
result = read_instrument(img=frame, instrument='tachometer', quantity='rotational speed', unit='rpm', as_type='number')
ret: 5500 rpm
